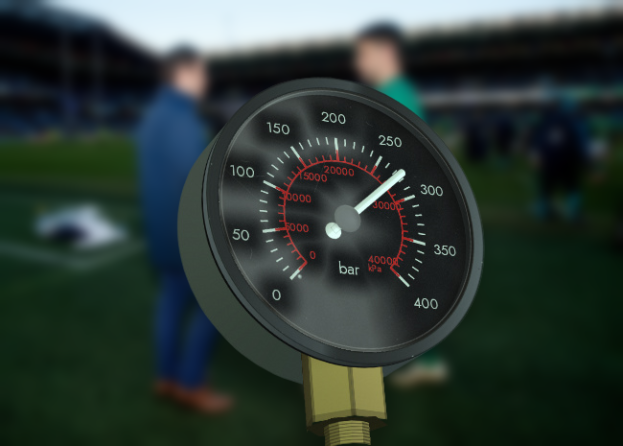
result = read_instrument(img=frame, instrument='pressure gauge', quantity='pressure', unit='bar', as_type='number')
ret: 275 bar
